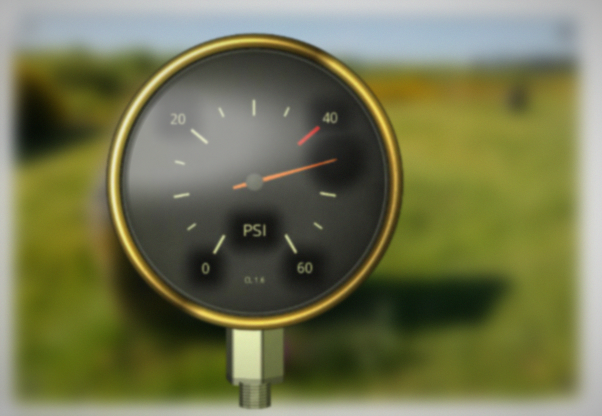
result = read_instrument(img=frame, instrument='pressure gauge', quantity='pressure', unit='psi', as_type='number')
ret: 45 psi
